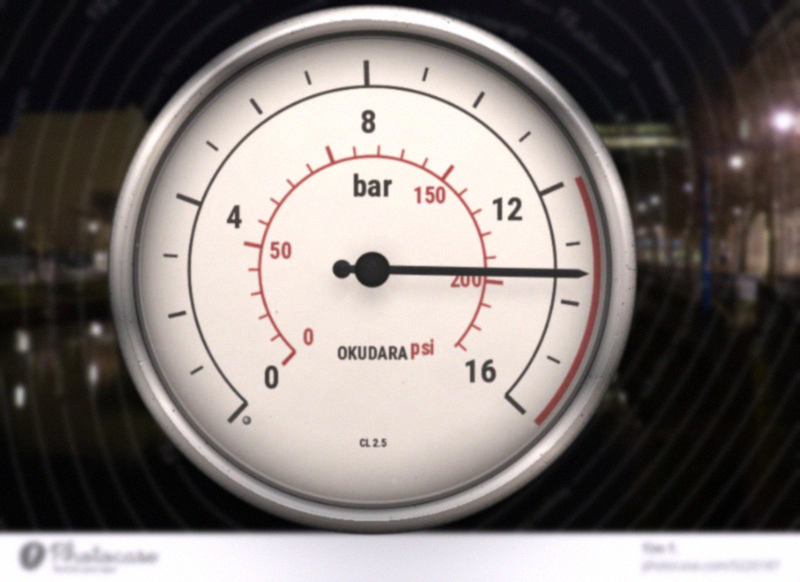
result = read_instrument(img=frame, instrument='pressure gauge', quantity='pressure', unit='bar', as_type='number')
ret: 13.5 bar
